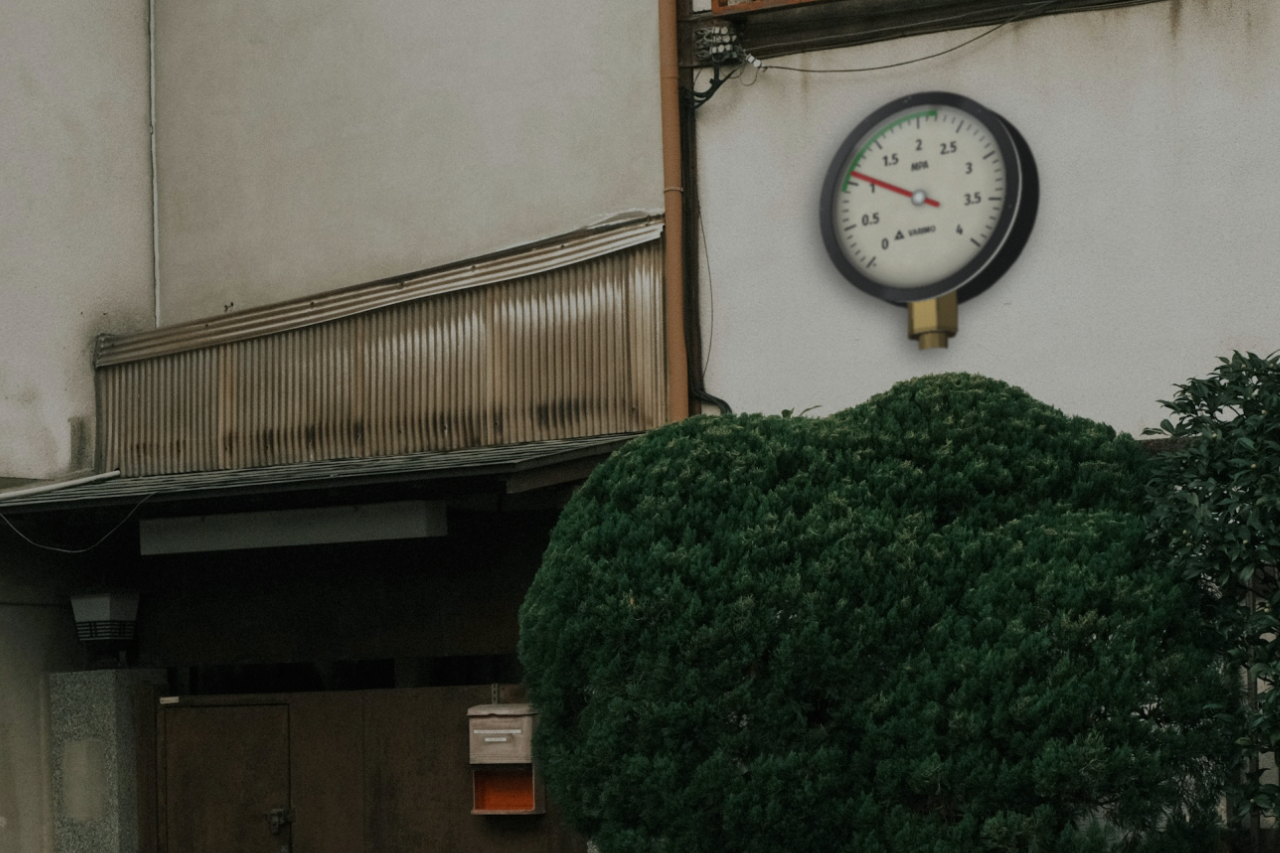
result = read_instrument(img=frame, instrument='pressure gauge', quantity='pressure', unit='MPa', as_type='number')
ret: 1.1 MPa
